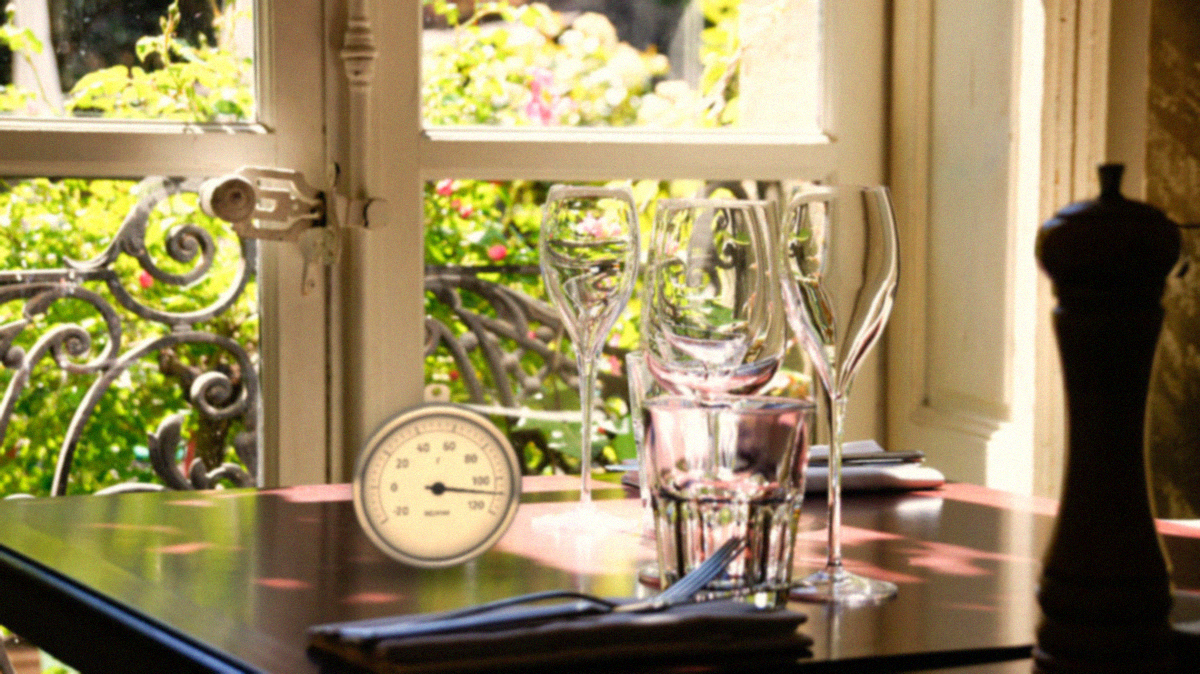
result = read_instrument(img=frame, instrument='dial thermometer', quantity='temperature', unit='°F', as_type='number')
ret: 108 °F
